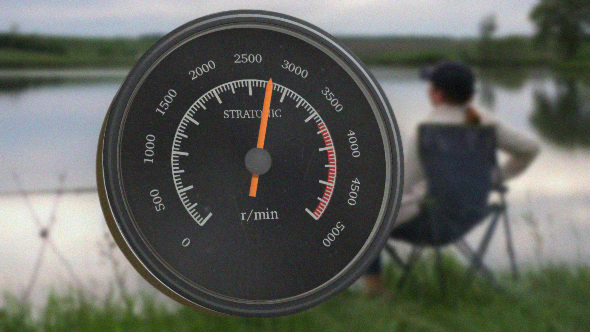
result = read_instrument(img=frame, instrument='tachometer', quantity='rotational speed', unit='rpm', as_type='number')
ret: 2750 rpm
